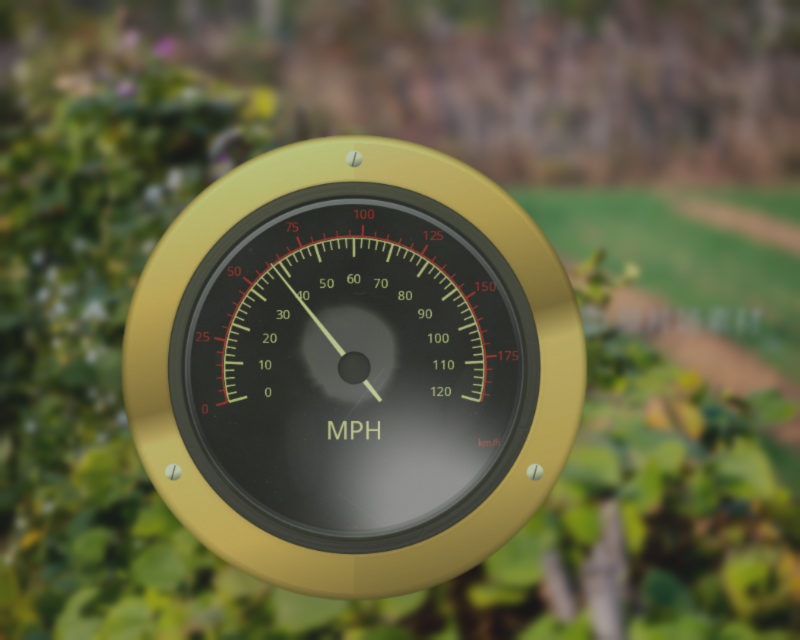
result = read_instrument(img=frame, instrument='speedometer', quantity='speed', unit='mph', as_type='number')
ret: 38 mph
